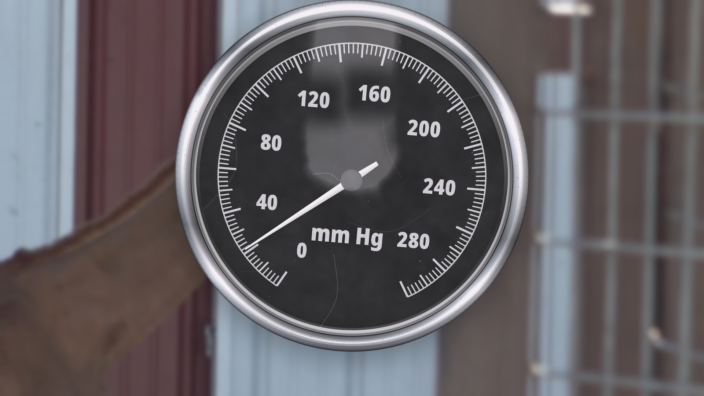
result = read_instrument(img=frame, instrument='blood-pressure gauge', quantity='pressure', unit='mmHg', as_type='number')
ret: 22 mmHg
